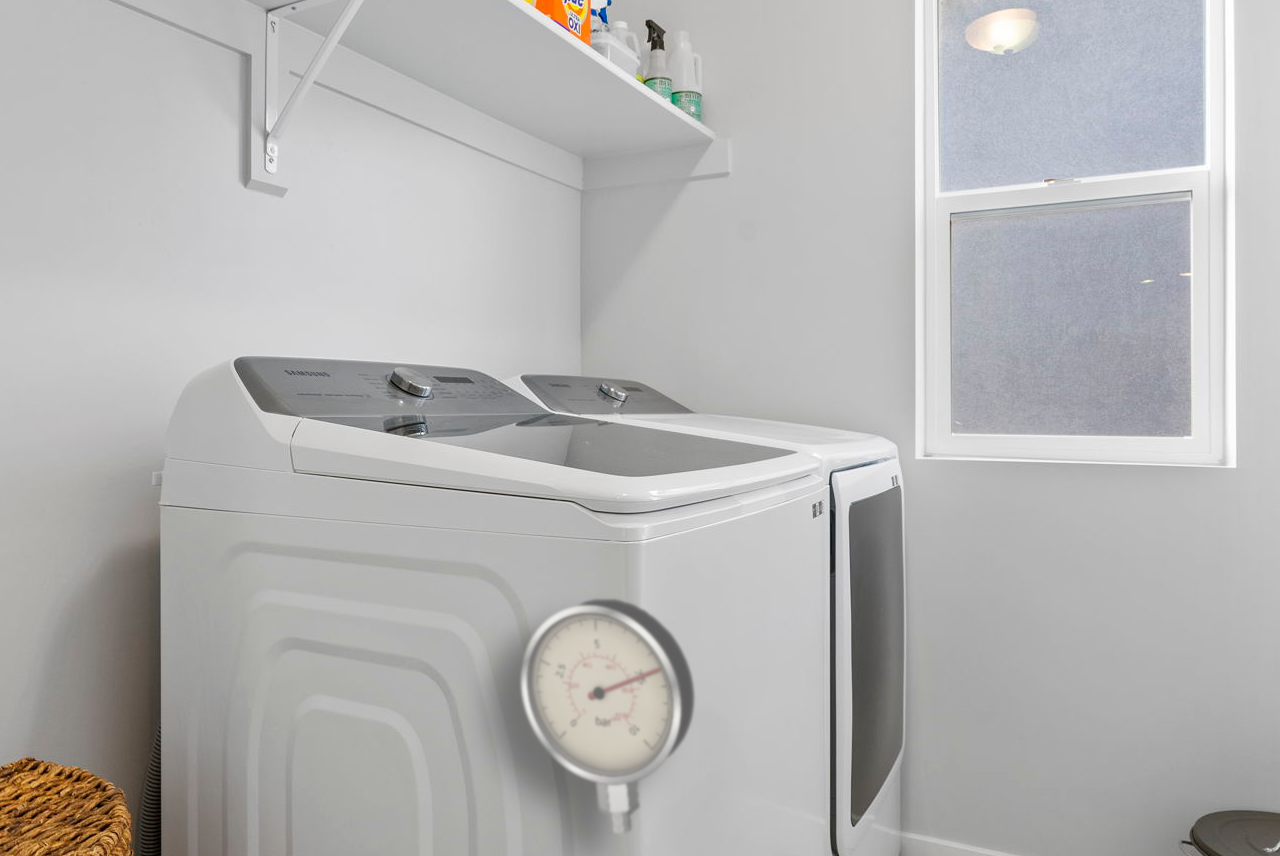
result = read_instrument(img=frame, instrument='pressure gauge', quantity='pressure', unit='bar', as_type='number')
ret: 7.5 bar
